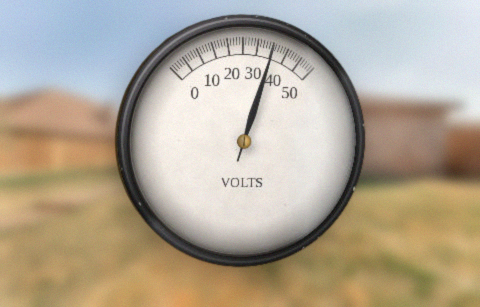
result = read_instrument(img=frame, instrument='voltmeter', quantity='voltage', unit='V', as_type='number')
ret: 35 V
